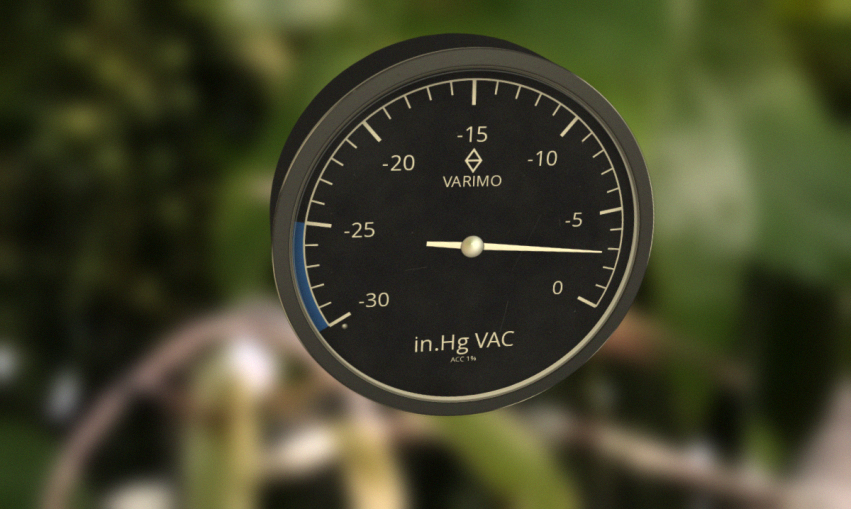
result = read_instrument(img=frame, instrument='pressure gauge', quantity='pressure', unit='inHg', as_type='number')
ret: -3 inHg
